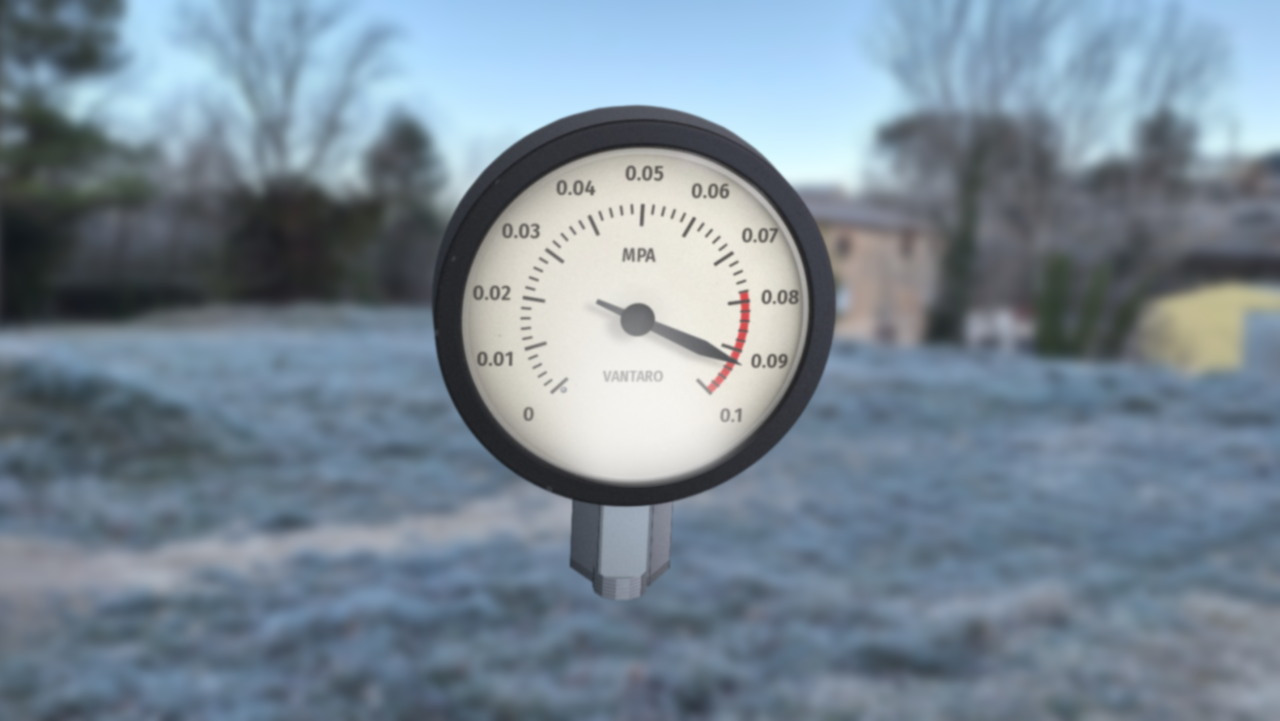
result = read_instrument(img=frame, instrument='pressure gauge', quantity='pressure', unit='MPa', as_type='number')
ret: 0.092 MPa
